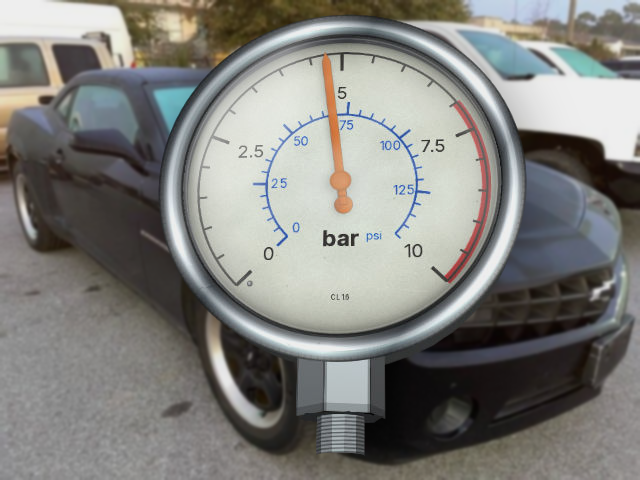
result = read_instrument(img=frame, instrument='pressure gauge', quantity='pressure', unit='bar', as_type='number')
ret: 4.75 bar
